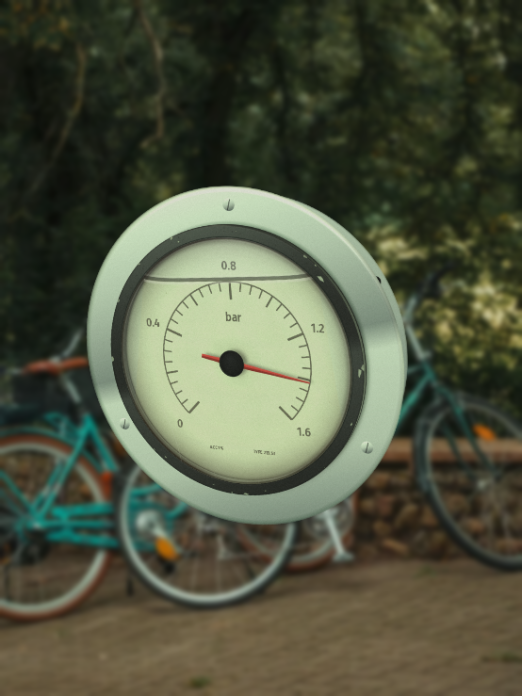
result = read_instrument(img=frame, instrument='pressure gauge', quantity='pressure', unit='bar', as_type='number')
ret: 1.4 bar
